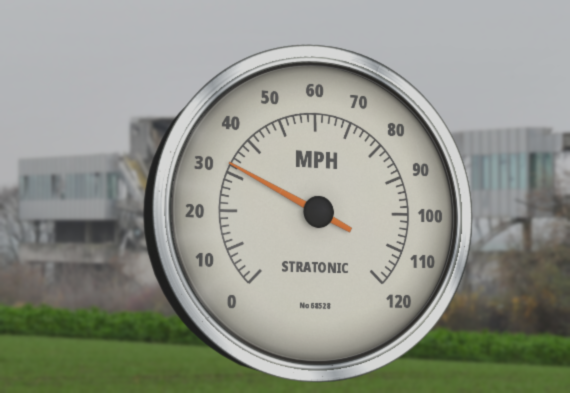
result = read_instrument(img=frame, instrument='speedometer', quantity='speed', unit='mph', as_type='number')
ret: 32 mph
